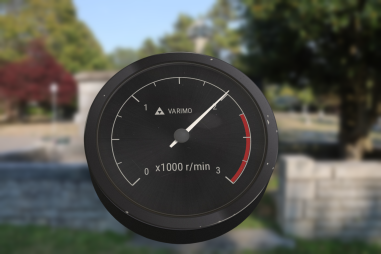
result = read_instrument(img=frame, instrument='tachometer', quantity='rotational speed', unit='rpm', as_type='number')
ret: 2000 rpm
